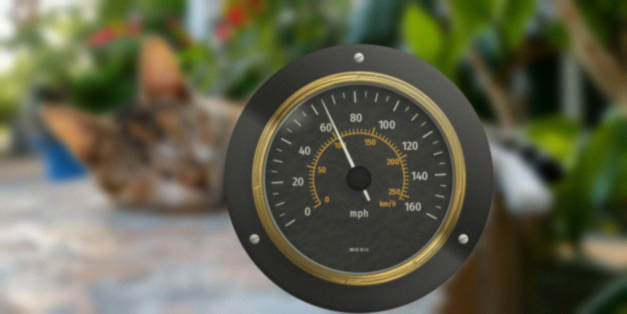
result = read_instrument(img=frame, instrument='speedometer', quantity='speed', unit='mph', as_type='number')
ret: 65 mph
